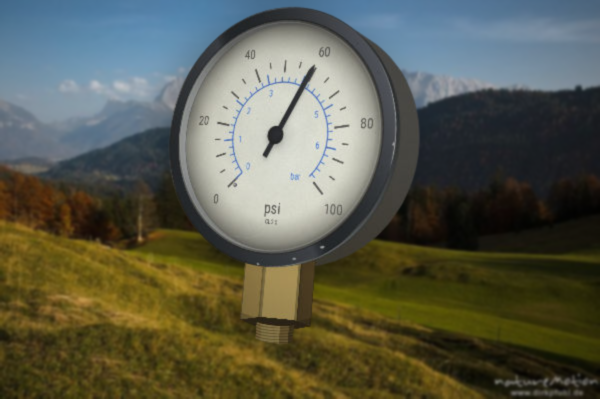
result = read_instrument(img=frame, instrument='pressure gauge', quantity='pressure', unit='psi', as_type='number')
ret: 60 psi
